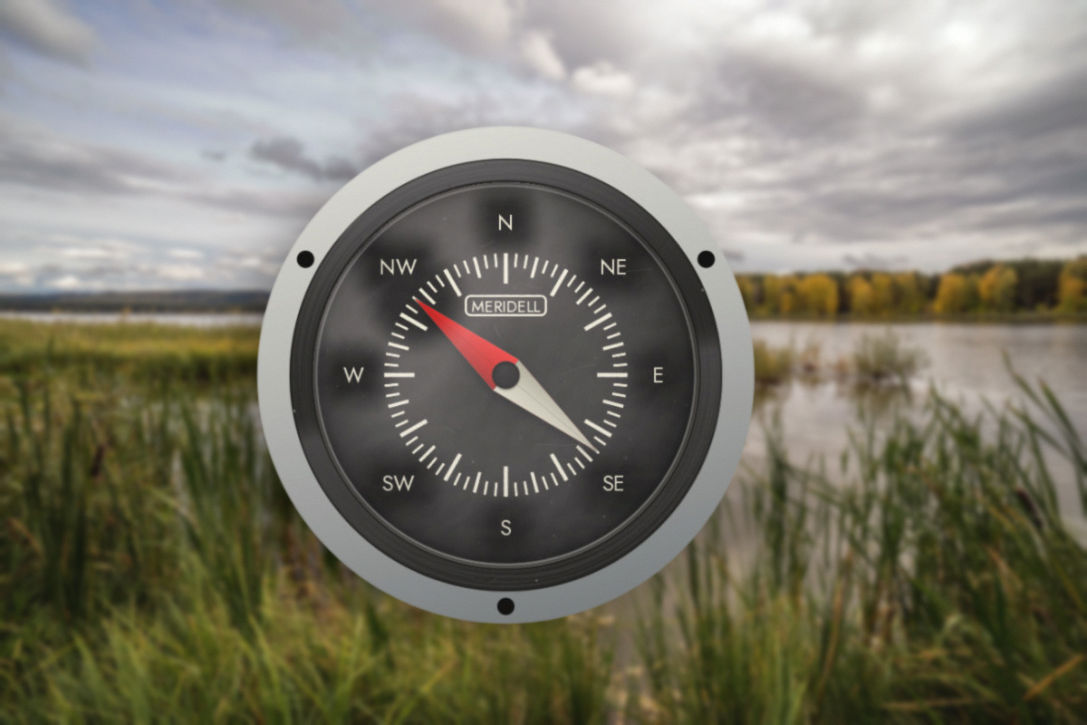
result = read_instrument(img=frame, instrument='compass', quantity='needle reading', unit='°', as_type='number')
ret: 310 °
